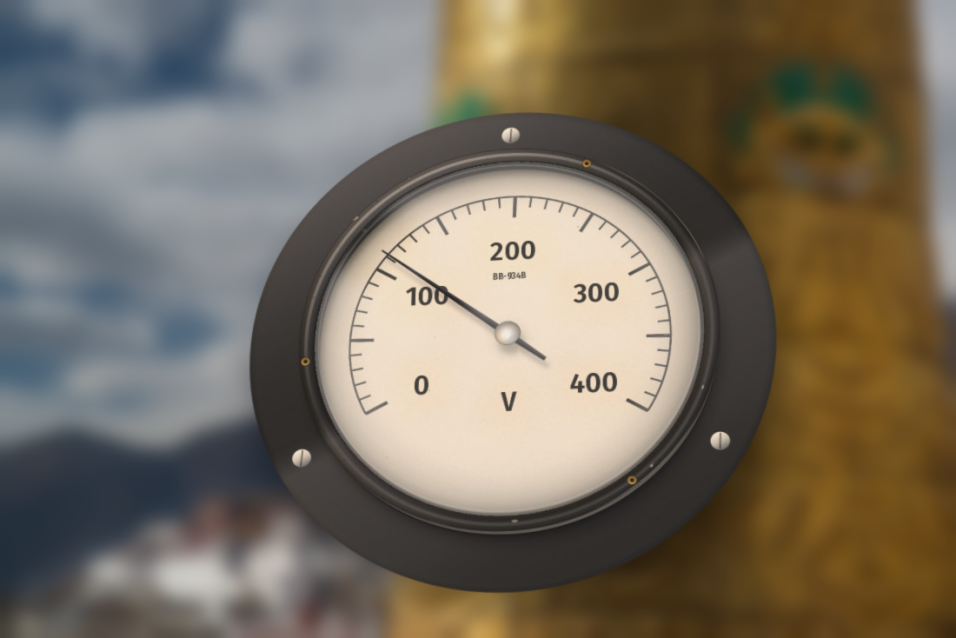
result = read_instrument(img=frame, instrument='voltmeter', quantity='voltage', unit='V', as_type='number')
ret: 110 V
